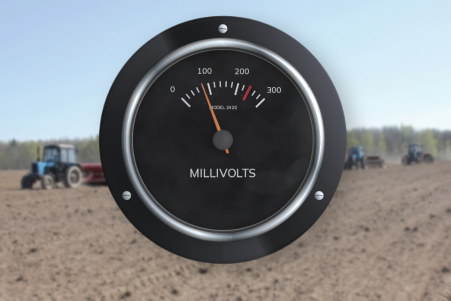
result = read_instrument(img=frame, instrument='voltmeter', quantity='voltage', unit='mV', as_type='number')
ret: 80 mV
